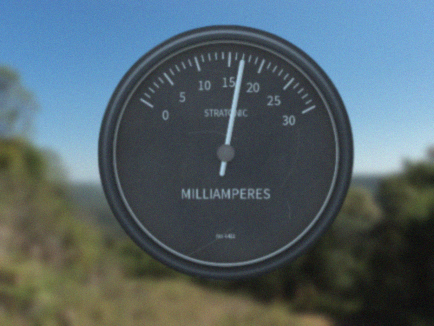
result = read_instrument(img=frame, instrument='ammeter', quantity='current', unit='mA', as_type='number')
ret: 17 mA
